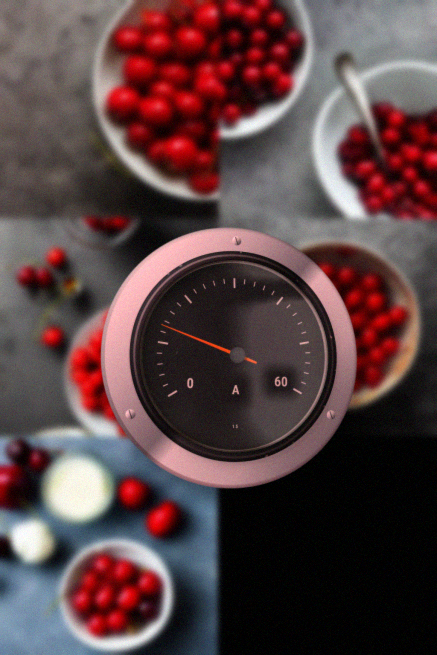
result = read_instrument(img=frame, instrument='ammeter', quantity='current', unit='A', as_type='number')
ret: 13 A
